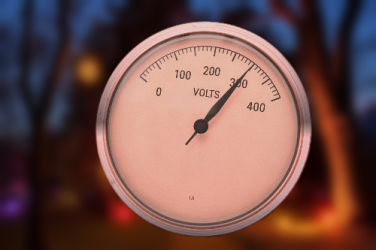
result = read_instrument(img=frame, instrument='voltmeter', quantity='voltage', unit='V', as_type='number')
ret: 300 V
